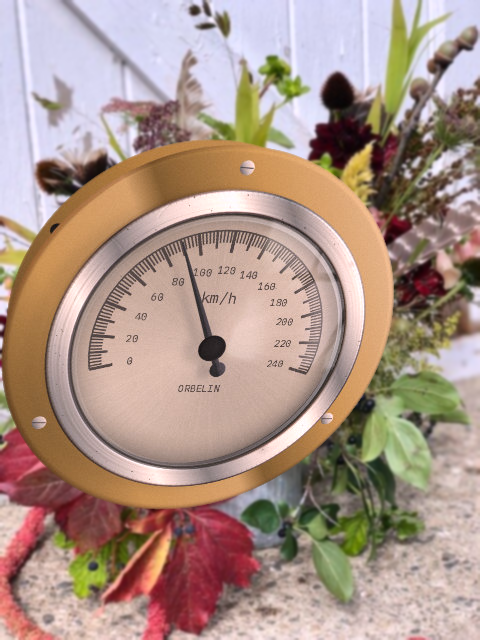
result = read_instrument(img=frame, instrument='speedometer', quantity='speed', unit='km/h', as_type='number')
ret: 90 km/h
